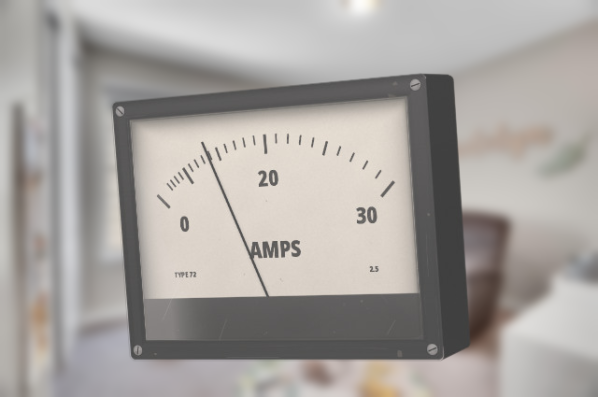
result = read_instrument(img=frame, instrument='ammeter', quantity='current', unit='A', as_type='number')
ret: 14 A
